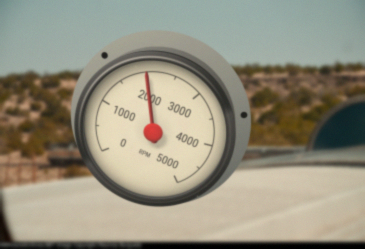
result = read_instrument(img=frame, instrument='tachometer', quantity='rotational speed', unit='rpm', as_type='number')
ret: 2000 rpm
